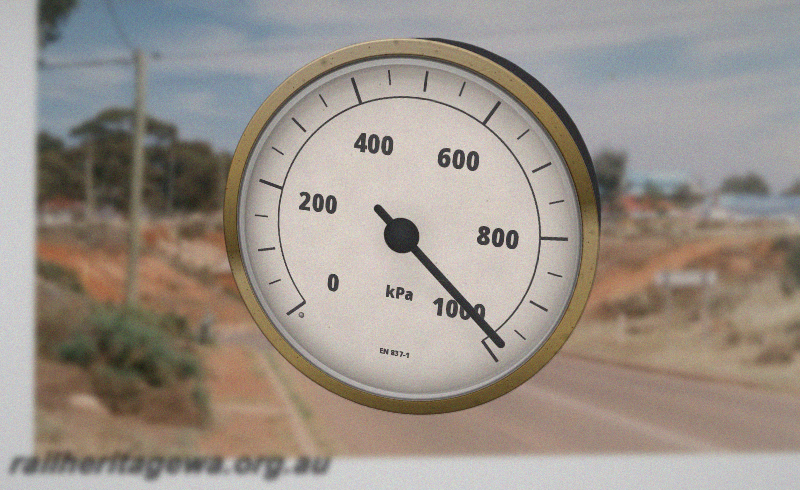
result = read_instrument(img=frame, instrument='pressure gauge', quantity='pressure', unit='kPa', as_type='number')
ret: 975 kPa
